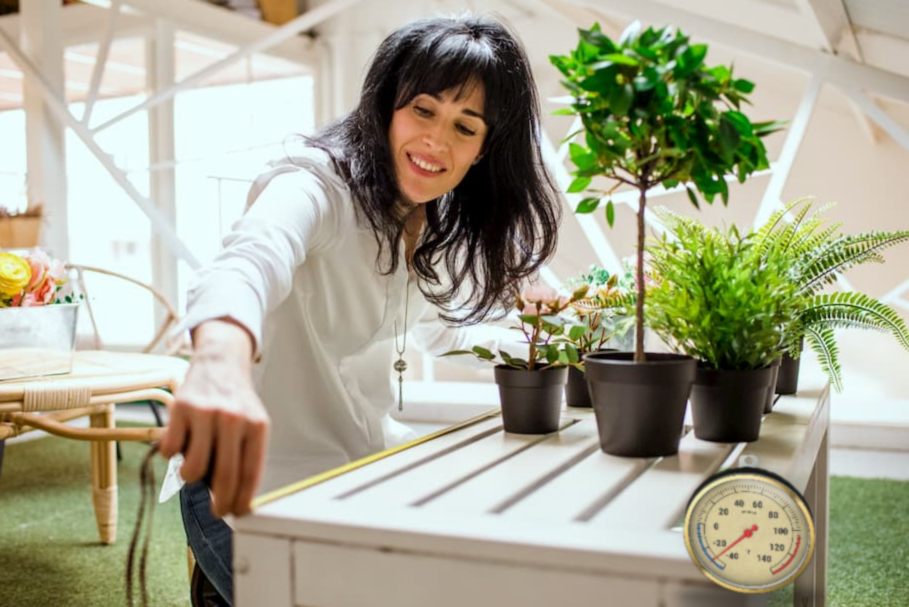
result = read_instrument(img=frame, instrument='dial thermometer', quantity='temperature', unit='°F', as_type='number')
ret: -30 °F
